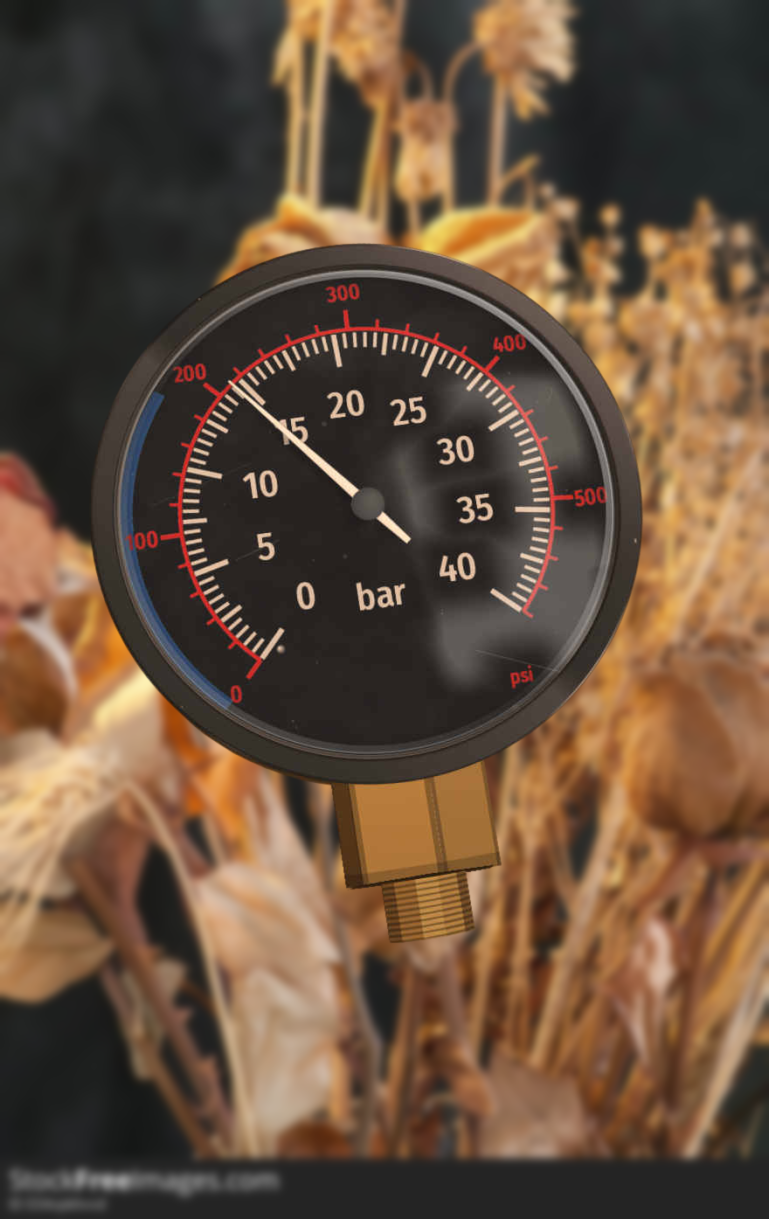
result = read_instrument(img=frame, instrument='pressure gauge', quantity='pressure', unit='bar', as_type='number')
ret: 14.5 bar
